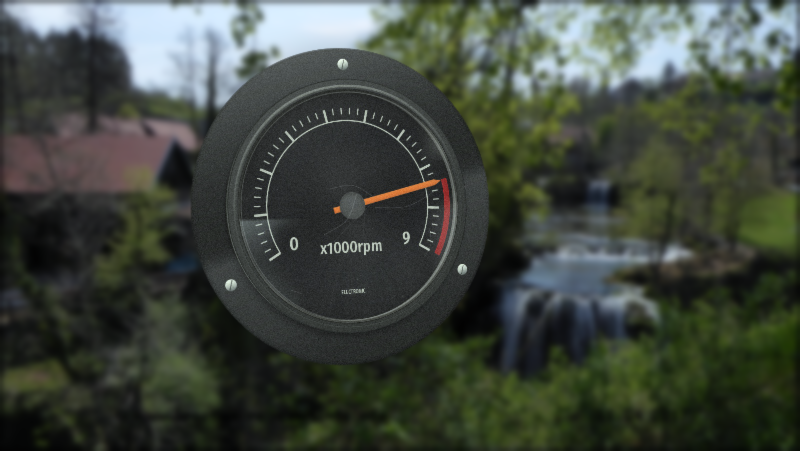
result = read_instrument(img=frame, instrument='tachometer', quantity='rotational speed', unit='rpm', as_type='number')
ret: 7400 rpm
